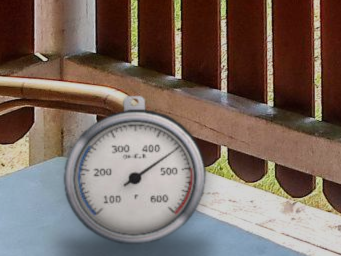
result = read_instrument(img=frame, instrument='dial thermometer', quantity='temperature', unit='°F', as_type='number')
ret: 450 °F
